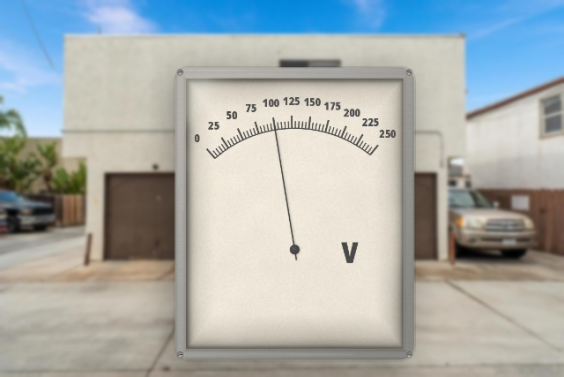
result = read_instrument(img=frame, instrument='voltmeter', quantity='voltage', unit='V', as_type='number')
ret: 100 V
